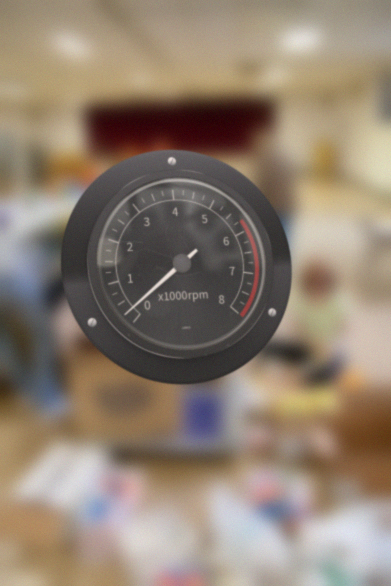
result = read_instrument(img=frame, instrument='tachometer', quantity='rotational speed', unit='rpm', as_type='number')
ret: 250 rpm
